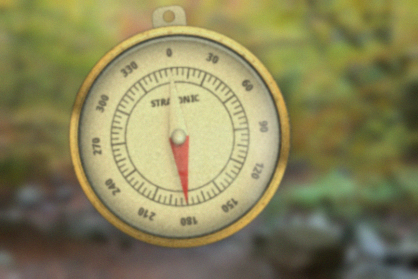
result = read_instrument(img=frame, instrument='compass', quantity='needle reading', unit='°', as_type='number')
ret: 180 °
